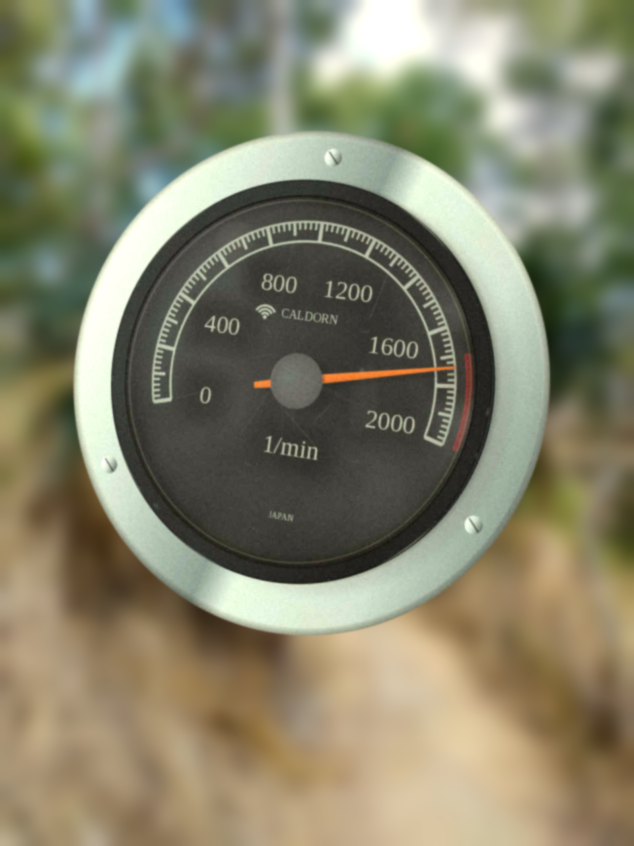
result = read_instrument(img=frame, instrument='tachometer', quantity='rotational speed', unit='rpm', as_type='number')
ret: 1740 rpm
